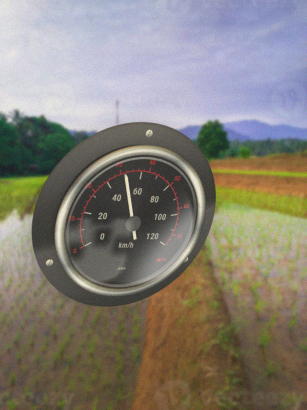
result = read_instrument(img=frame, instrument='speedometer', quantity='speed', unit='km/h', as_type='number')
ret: 50 km/h
